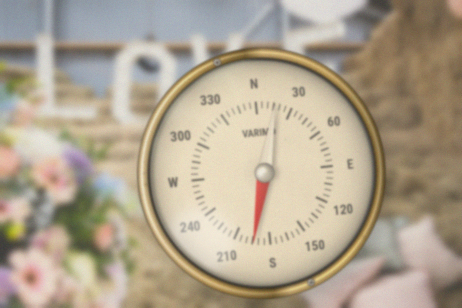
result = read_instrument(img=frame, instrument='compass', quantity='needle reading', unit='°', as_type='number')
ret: 195 °
